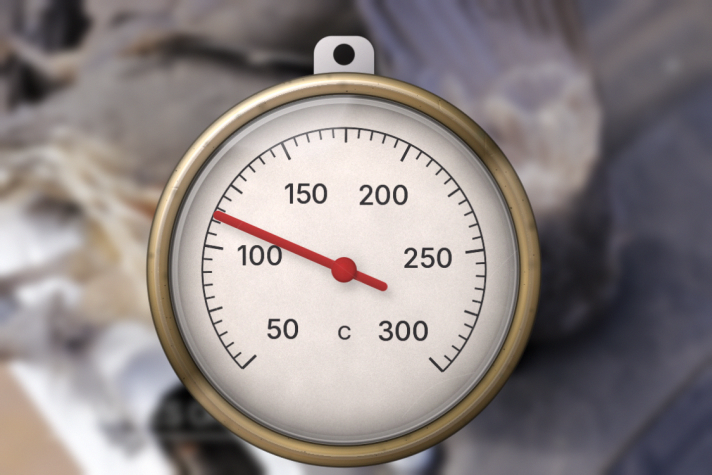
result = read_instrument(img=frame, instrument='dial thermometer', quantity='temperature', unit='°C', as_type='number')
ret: 112.5 °C
